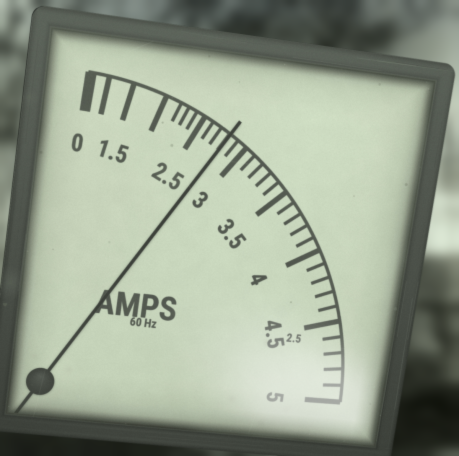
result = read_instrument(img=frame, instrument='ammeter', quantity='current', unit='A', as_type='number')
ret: 2.8 A
